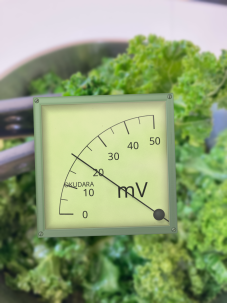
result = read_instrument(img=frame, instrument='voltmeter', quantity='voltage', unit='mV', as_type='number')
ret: 20 mV
